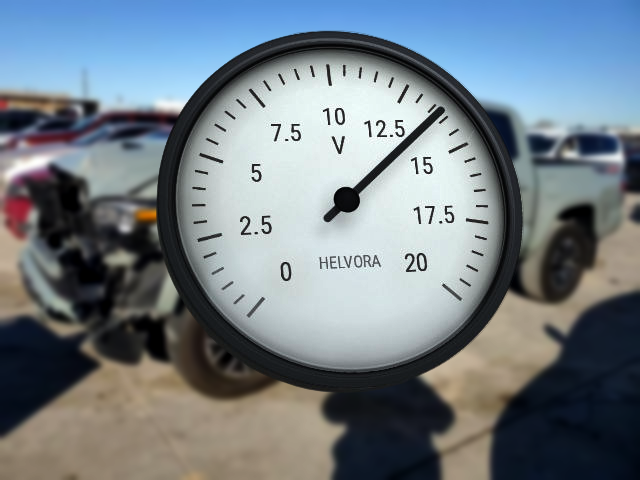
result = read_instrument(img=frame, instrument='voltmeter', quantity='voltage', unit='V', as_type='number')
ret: 13.75 V
